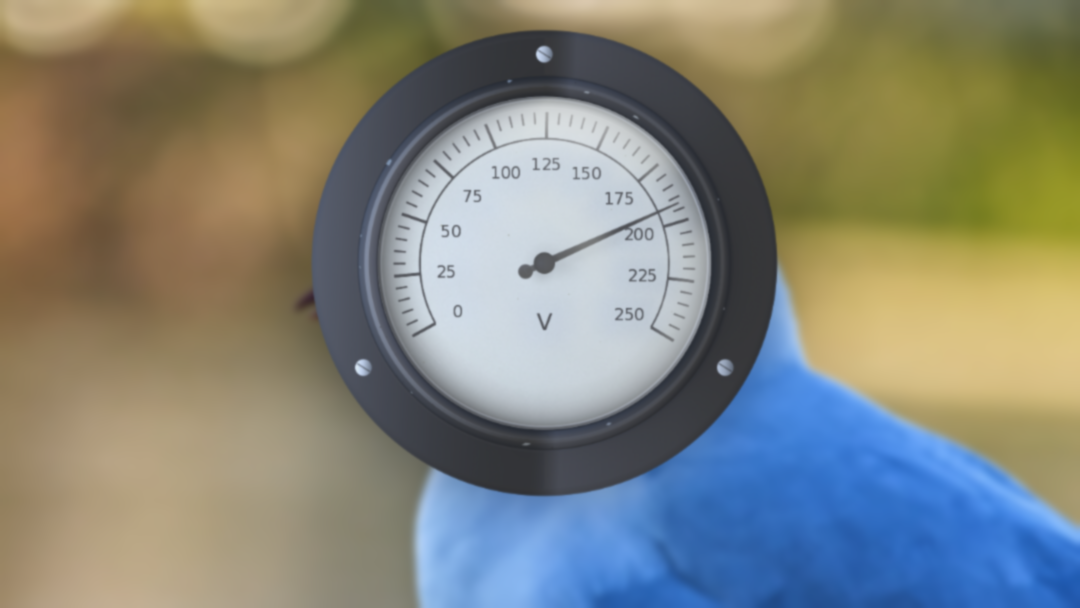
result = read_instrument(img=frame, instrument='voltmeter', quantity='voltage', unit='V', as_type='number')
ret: 192.5 V
